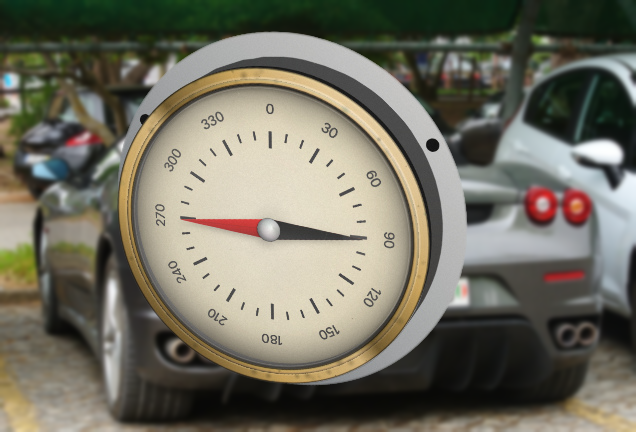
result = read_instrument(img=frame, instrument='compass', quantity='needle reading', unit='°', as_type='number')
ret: 270 °
